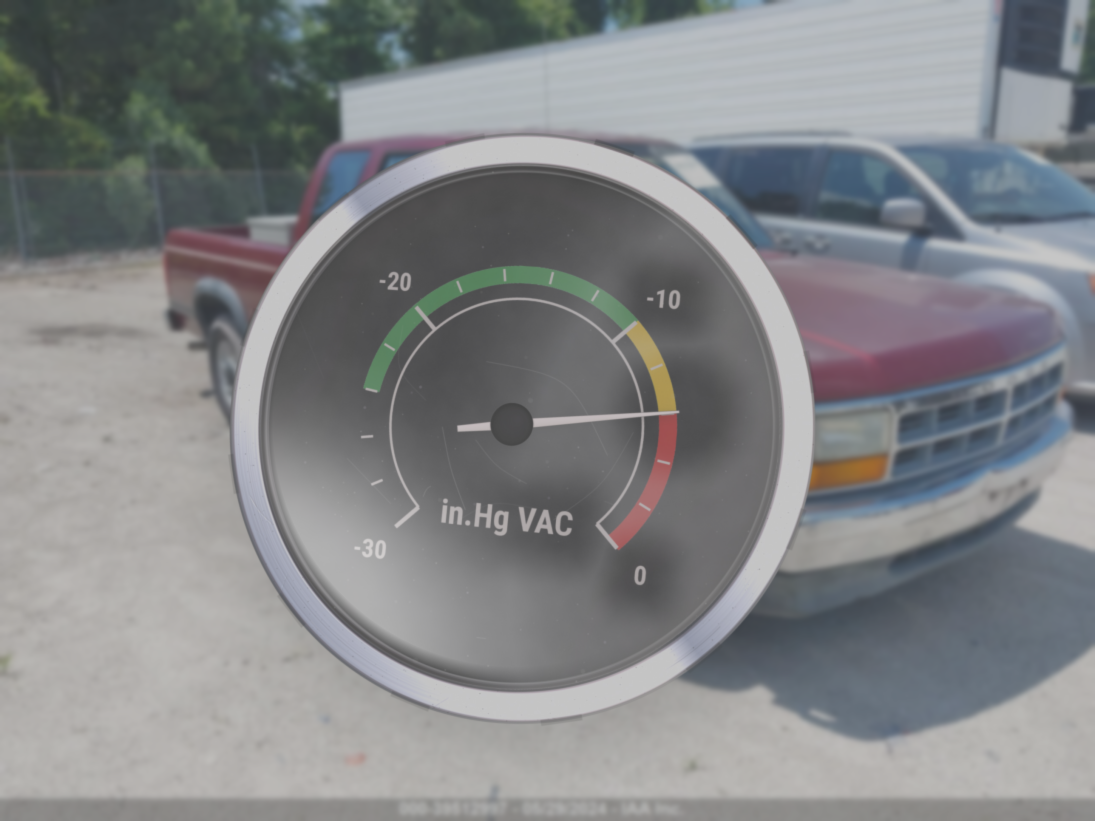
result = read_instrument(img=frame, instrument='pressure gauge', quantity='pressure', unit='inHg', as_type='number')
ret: -6 inHg
